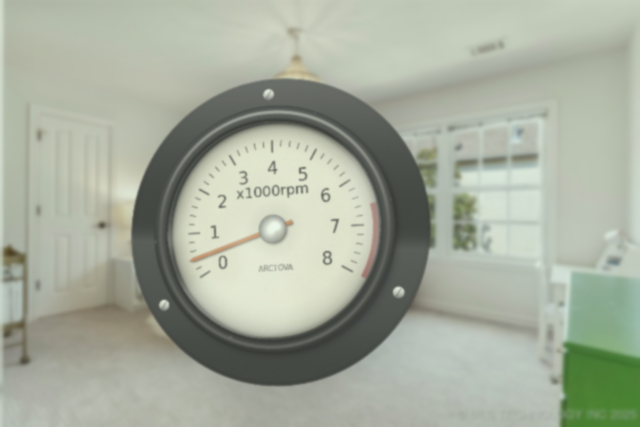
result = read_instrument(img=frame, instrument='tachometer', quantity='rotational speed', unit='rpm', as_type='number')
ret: 400 rpm
